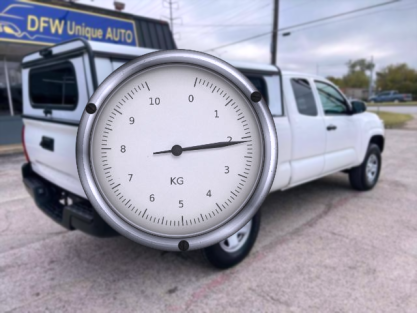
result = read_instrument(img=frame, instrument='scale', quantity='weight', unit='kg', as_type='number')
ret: 2.1 kg
